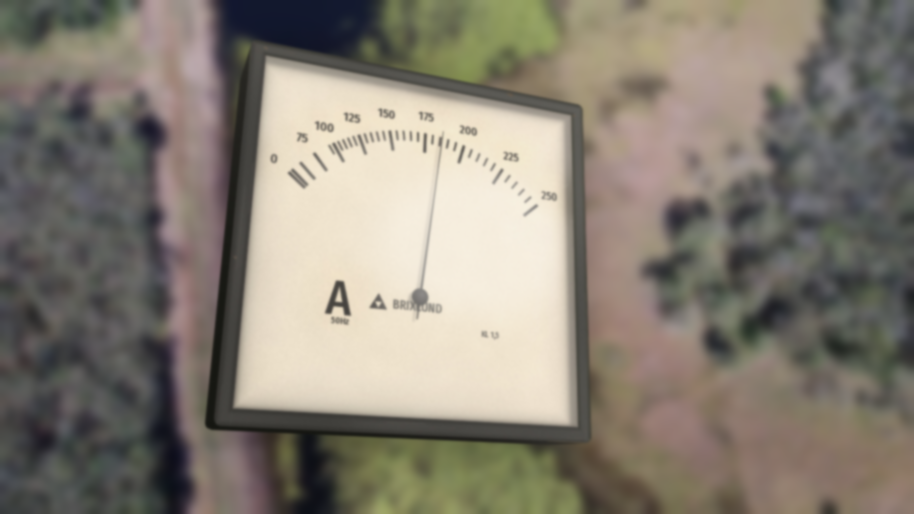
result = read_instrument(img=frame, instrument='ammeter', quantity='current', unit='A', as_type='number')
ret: 185 A
